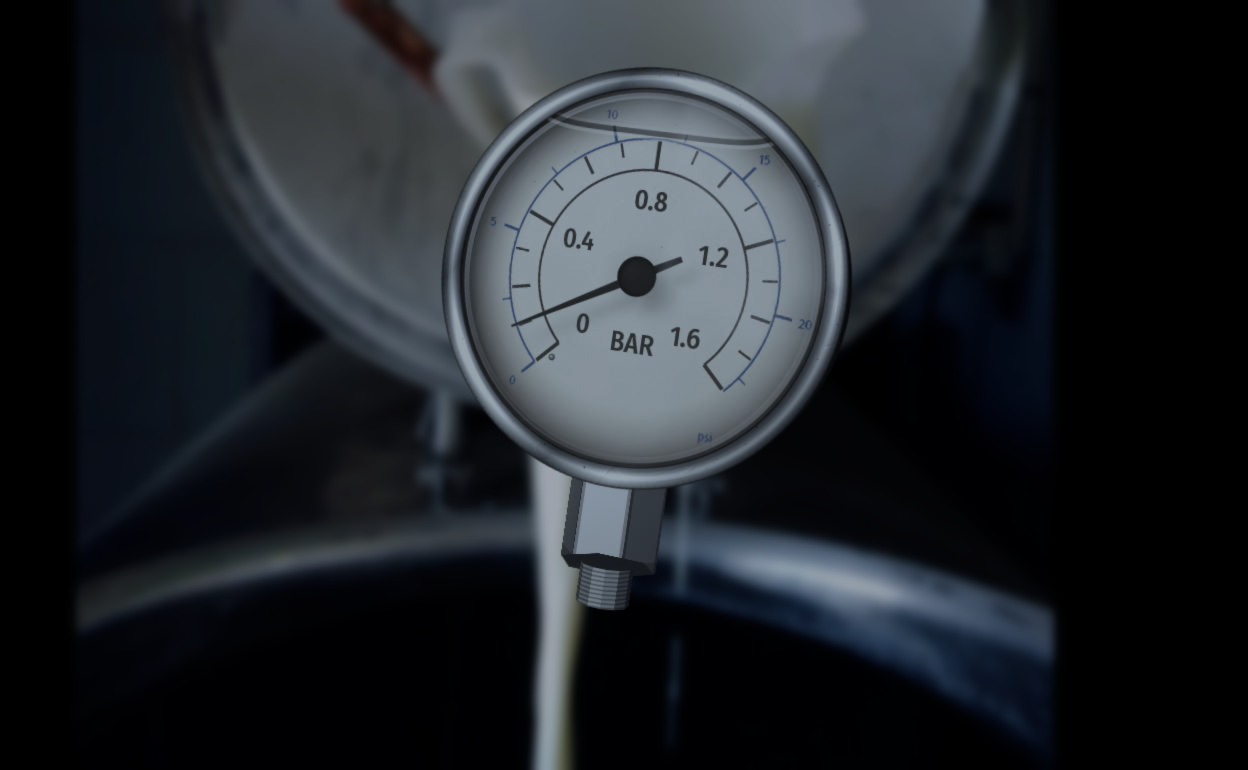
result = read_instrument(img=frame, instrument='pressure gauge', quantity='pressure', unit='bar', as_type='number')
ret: 0.1 bar
